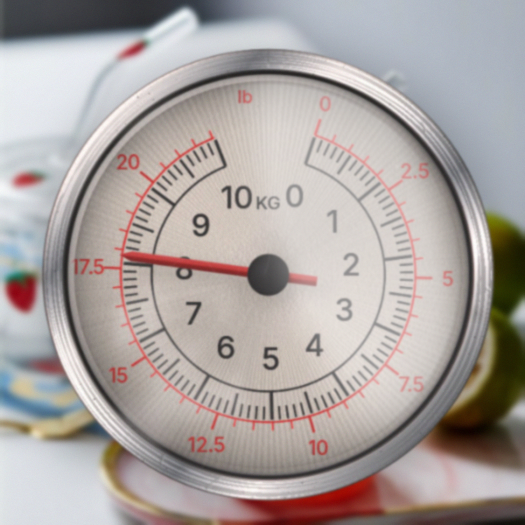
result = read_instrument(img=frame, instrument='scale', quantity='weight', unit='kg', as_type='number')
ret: 8.1 kg
